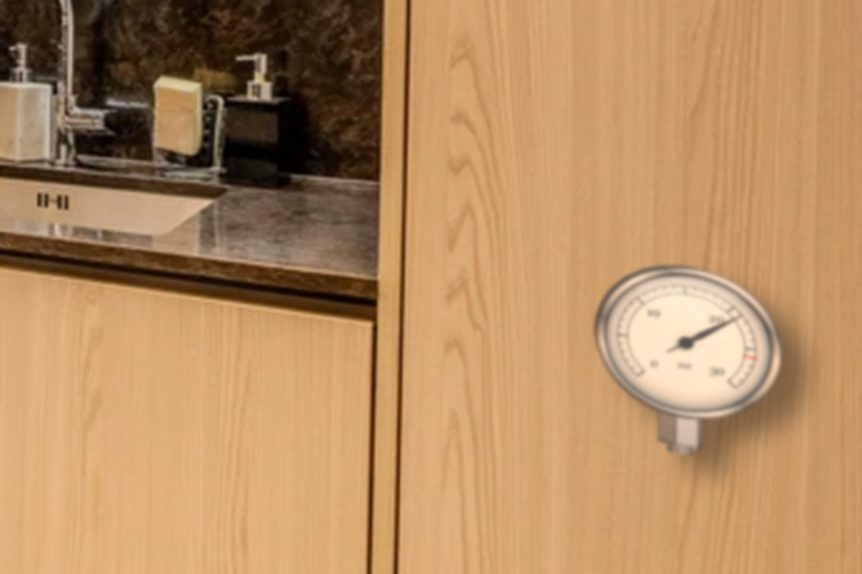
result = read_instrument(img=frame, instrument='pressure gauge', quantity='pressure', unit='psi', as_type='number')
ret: 21 psi
